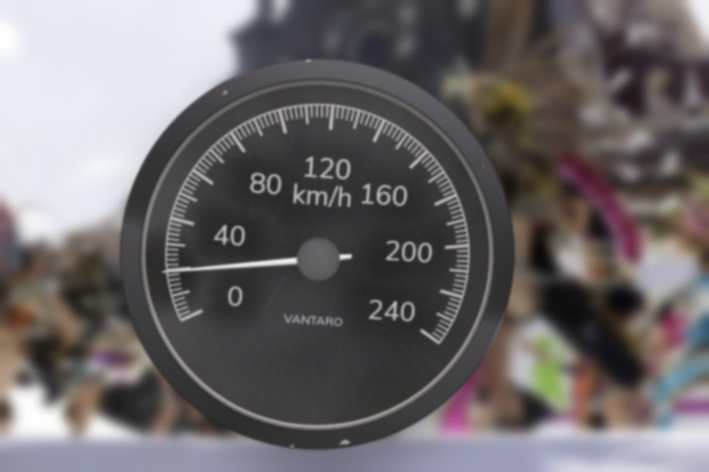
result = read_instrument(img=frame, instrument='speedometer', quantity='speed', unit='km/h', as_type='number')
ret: 20 km/h
